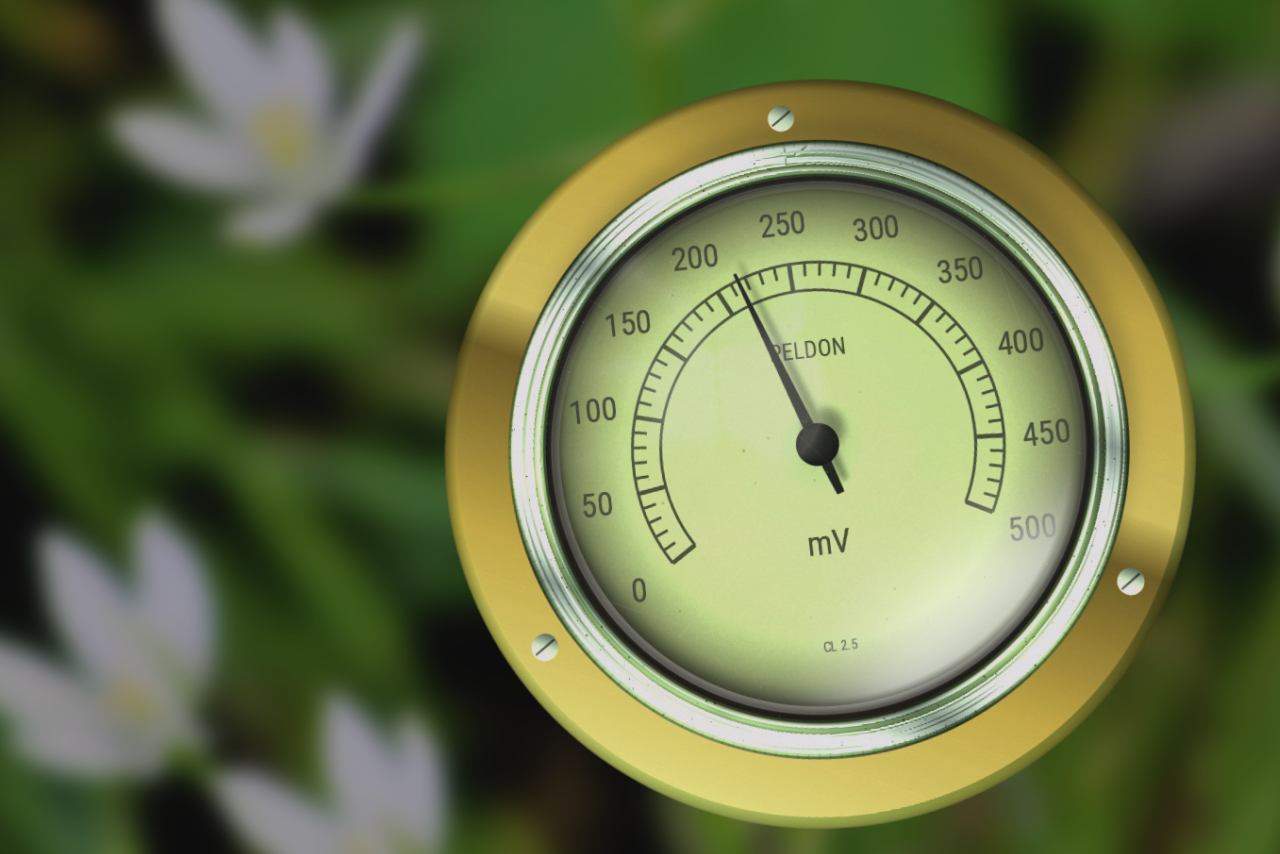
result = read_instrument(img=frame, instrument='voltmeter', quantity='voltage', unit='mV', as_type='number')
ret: 215 mV
